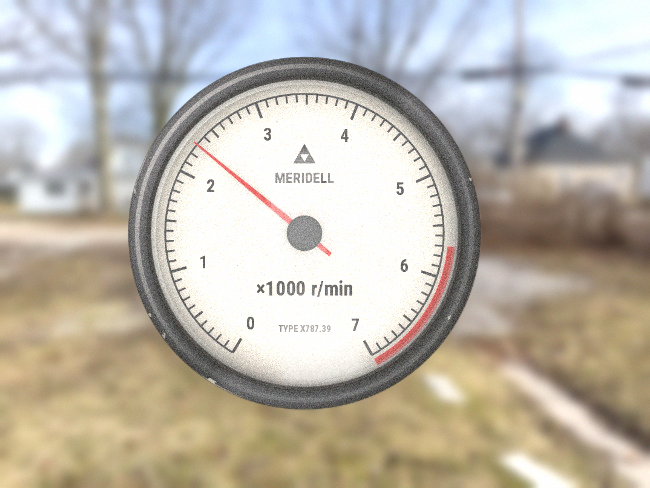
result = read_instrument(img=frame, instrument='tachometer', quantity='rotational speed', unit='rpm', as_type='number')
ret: 2300 rpm
